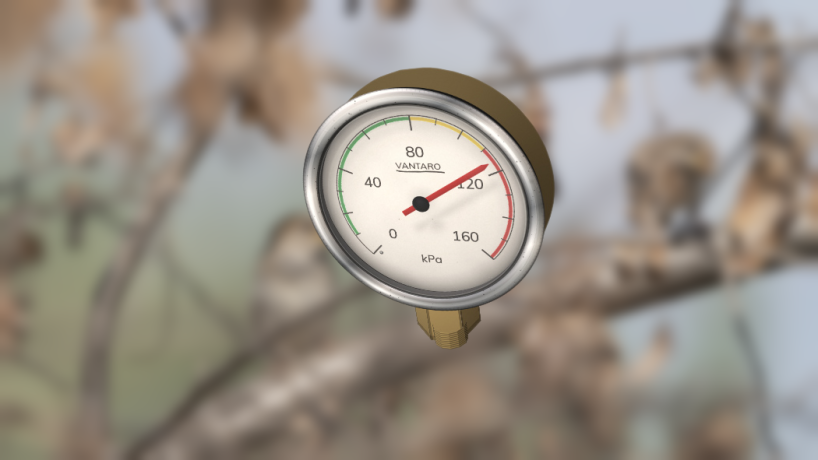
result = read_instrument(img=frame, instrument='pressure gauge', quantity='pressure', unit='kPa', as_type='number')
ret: 115 kPa
